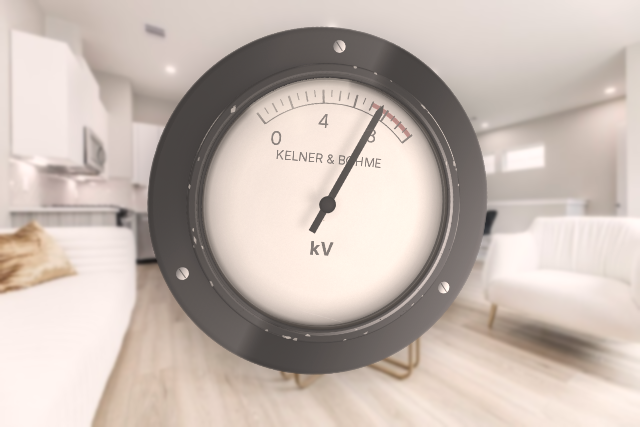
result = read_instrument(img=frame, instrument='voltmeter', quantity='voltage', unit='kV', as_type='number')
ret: 7.5 kV
